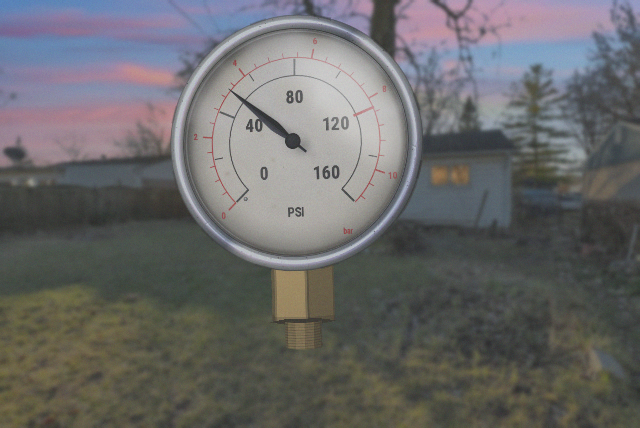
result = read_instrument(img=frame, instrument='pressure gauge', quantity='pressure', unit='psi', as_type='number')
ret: 50 psi
